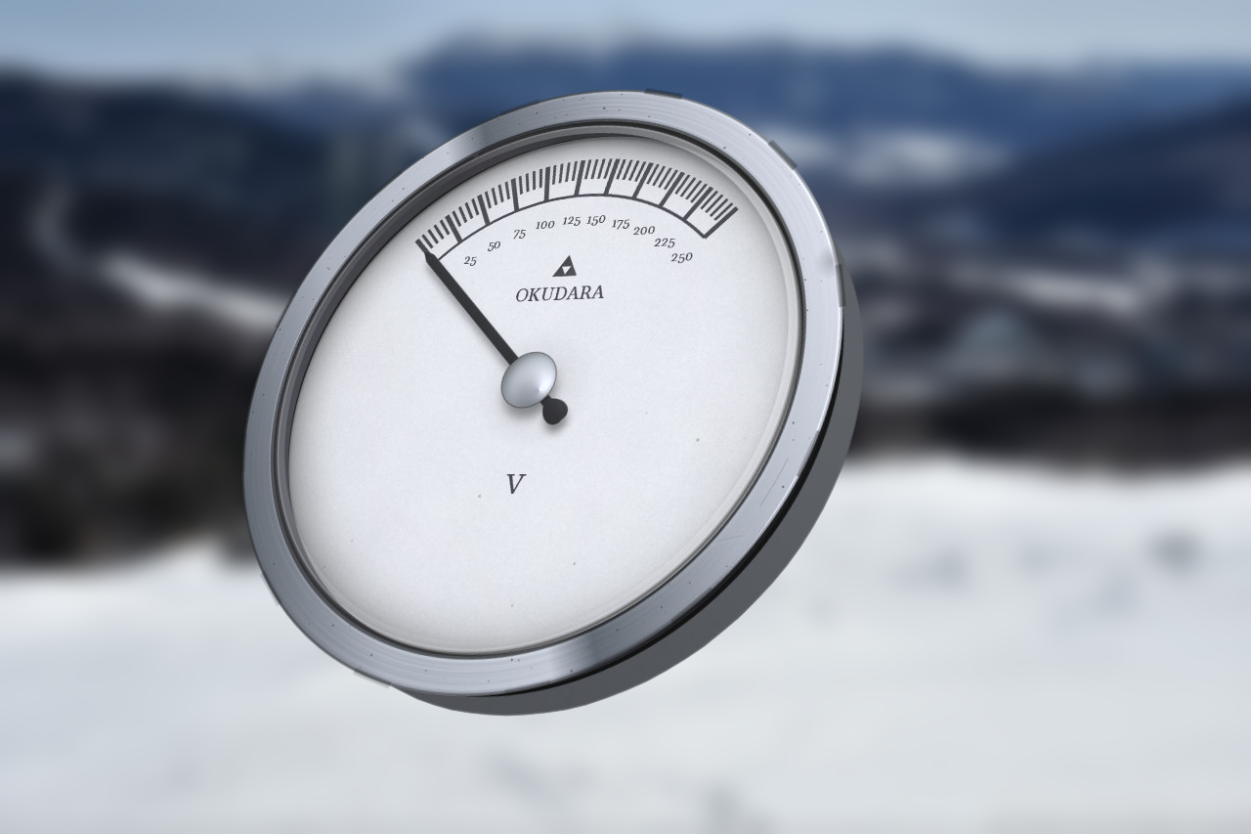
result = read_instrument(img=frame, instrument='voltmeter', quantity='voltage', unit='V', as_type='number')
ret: 0 V
